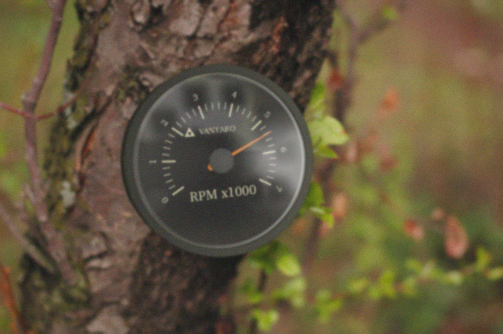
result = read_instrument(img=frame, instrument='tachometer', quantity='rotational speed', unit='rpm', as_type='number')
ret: 5400 rpm
